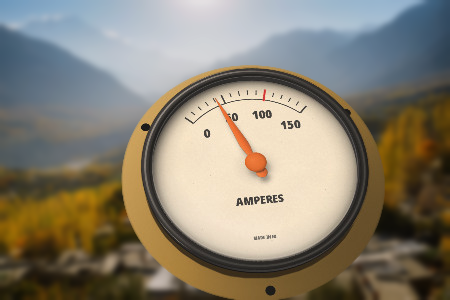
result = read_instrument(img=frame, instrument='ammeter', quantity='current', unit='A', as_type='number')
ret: 40 A
